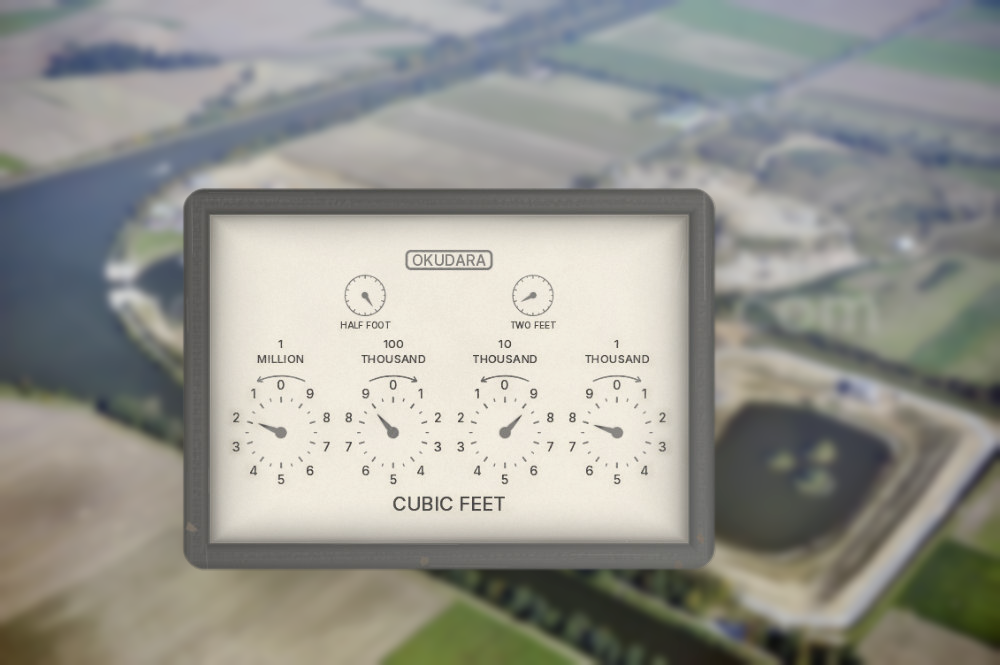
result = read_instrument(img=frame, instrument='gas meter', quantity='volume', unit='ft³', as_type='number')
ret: 188800 ft³
